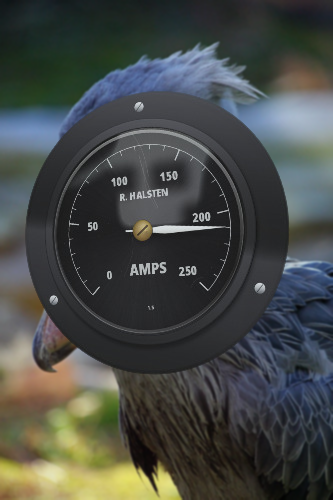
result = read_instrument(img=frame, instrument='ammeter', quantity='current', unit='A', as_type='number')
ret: 210 A
